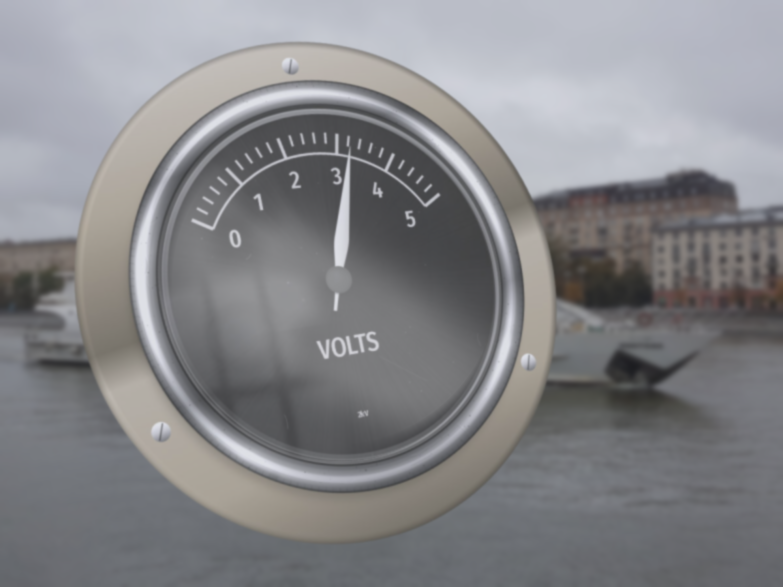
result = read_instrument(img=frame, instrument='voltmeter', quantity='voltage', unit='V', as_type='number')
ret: 3.2 V
